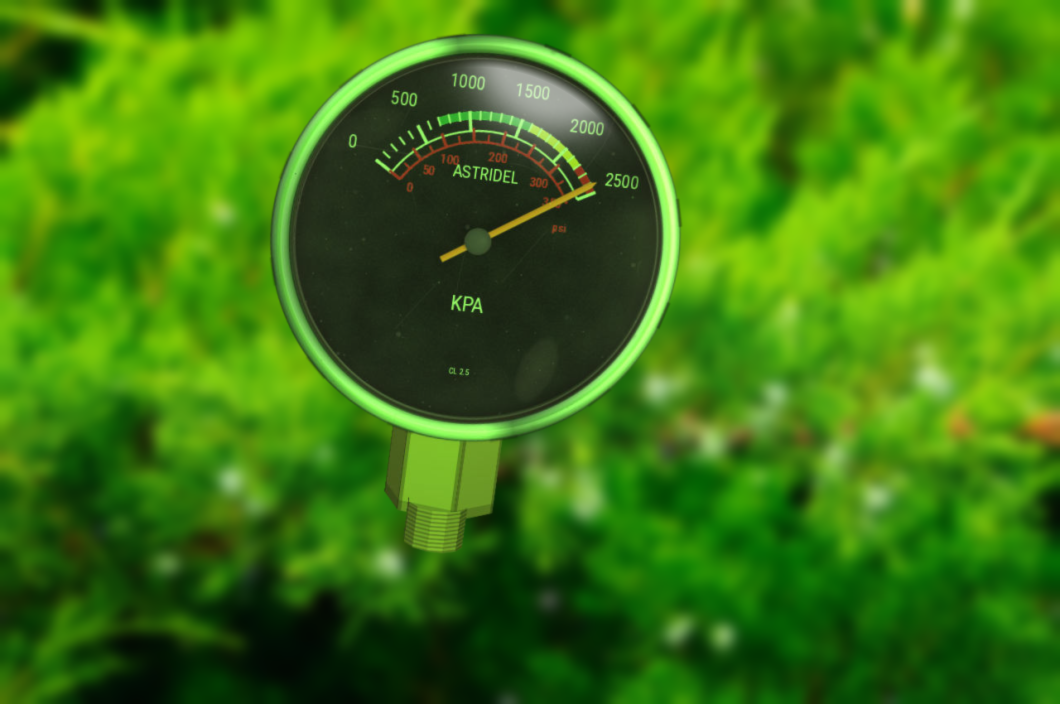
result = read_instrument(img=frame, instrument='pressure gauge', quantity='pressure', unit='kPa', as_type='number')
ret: 2400 kPa
